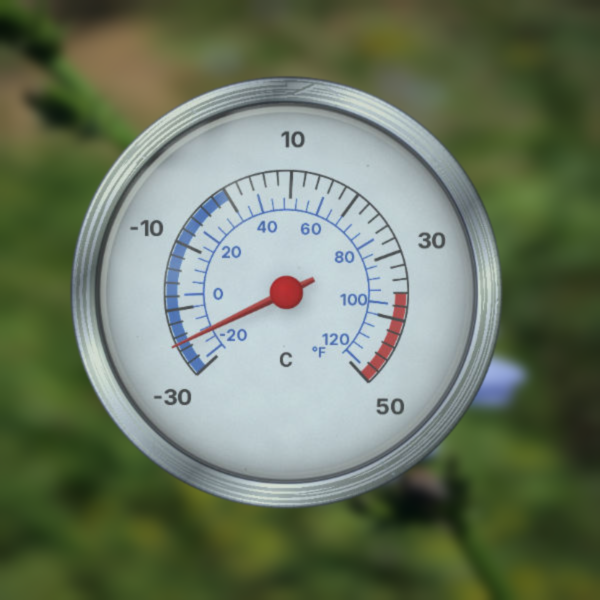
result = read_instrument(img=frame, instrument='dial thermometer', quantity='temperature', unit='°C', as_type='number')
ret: -25 °C
